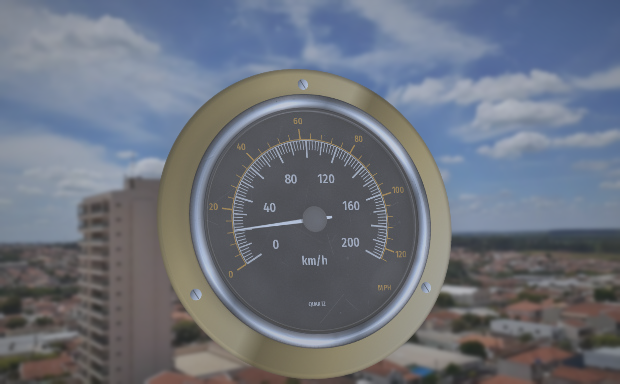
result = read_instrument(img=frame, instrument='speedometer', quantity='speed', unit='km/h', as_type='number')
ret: 20 km/h
